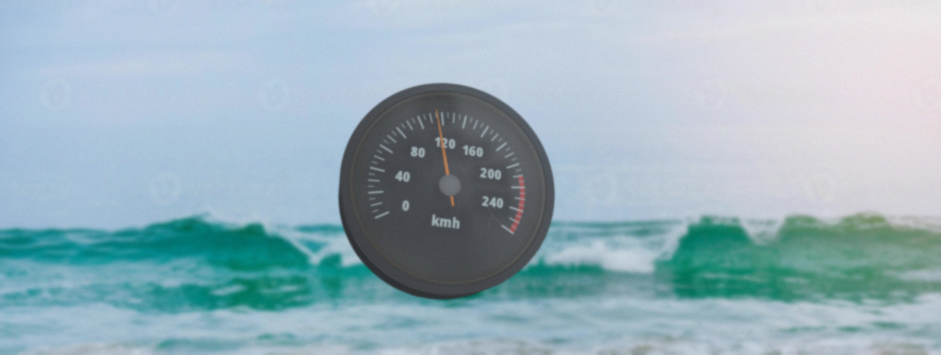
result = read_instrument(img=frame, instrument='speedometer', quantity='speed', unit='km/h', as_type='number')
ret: 115 km/h
